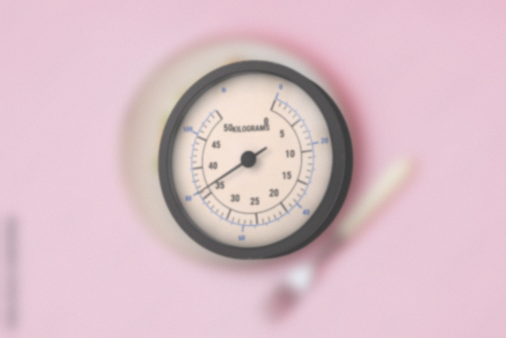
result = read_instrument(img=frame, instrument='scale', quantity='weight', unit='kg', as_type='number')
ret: 36 kg
